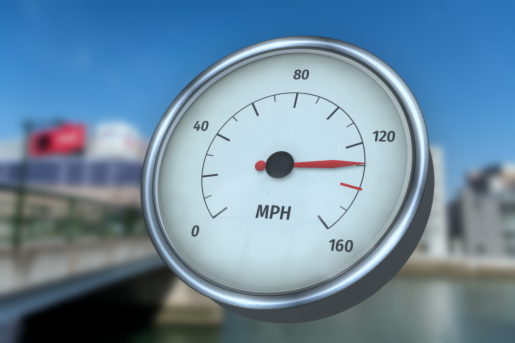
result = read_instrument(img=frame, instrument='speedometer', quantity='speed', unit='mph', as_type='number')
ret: 130 mph
